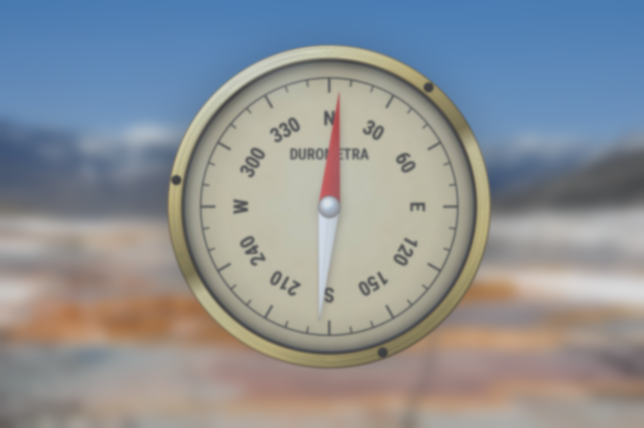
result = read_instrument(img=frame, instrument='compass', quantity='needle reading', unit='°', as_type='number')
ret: 5 °
